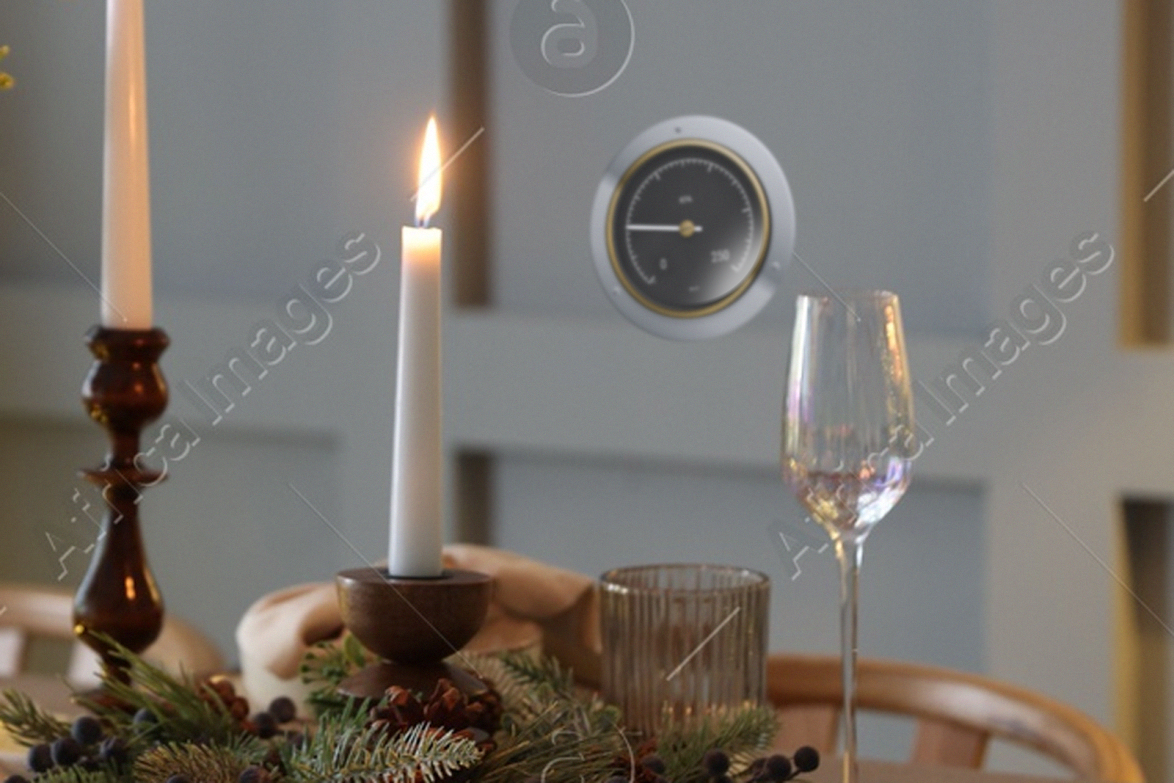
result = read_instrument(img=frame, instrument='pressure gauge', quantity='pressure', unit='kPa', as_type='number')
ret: 50 kPa
